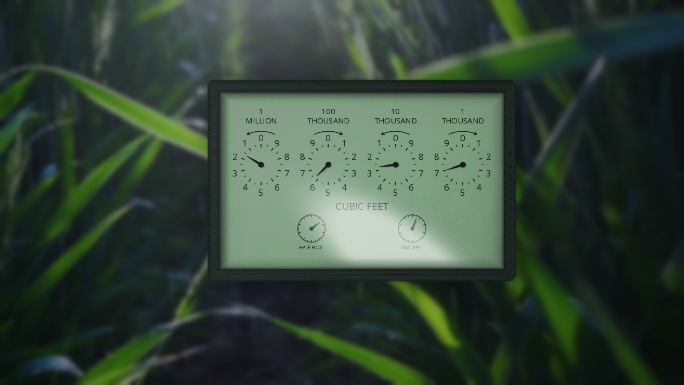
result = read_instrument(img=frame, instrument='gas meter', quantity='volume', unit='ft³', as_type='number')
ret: 162700 ft³
